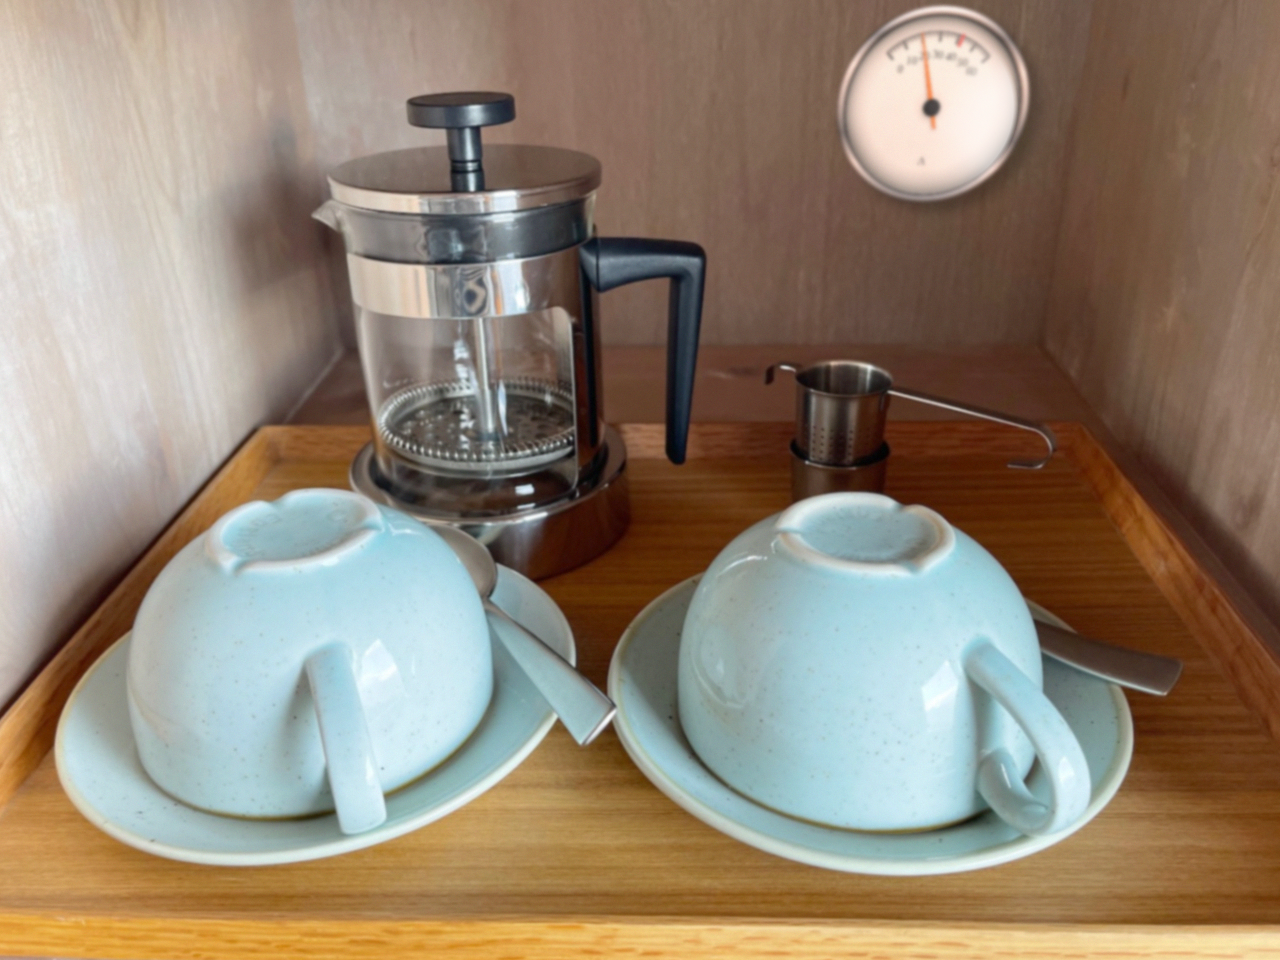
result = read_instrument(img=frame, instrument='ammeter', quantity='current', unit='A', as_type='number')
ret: 20 A
